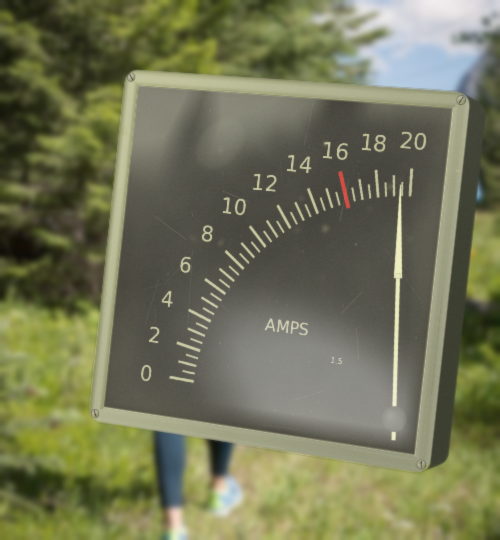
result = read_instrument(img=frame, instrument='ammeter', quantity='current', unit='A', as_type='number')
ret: 19.5 A
